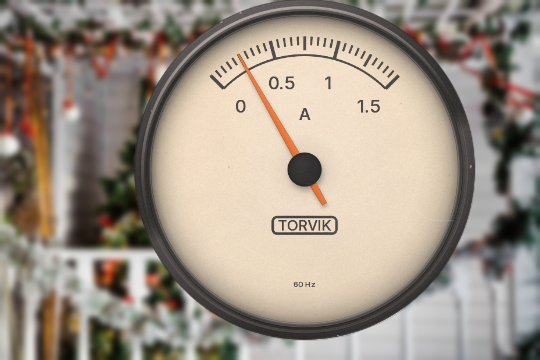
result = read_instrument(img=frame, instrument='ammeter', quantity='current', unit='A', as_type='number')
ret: 0.25 A
